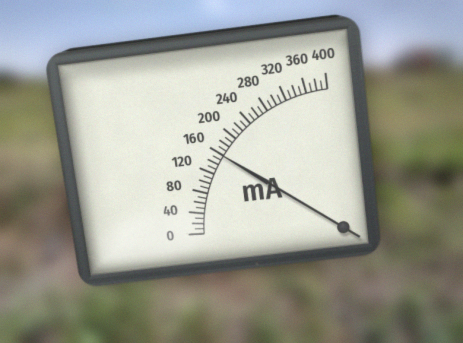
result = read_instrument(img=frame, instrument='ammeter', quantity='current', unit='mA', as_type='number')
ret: 160 mA
